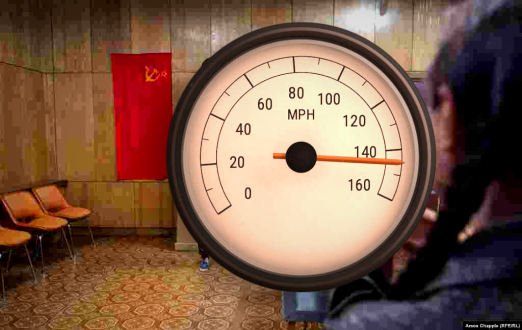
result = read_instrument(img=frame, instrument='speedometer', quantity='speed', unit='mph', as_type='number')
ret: 145 mph
